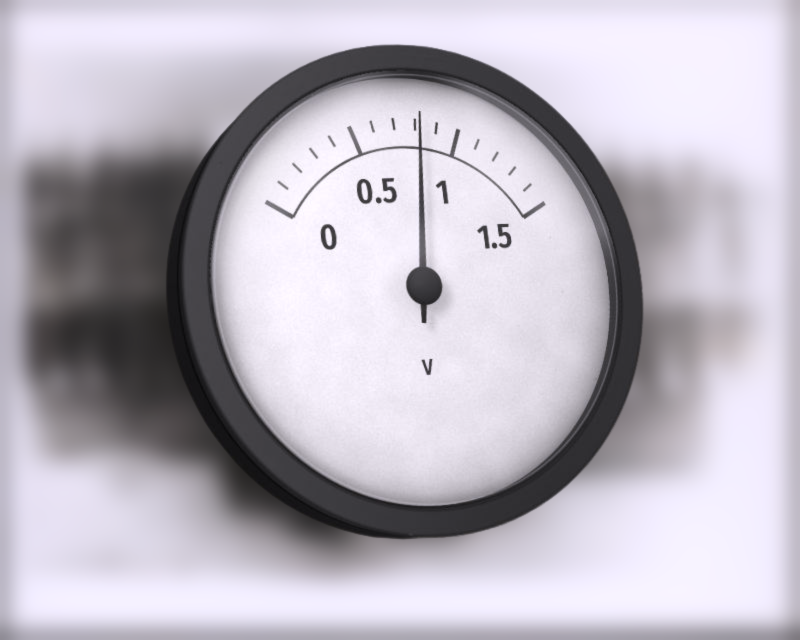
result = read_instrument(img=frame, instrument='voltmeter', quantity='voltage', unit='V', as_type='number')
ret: 0.8 V
